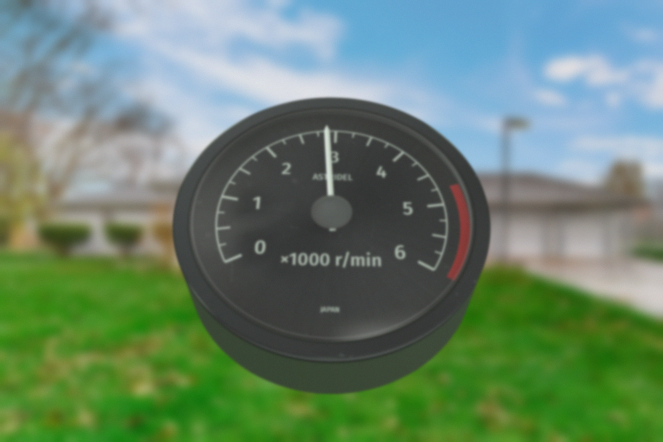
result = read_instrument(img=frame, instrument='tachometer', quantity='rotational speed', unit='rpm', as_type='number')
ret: 2875 rpm
